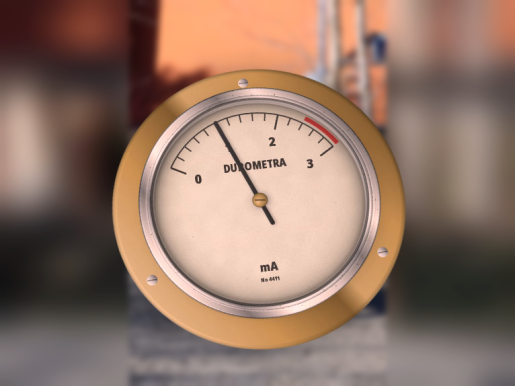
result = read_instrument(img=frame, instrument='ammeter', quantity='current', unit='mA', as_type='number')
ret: 1 mA
